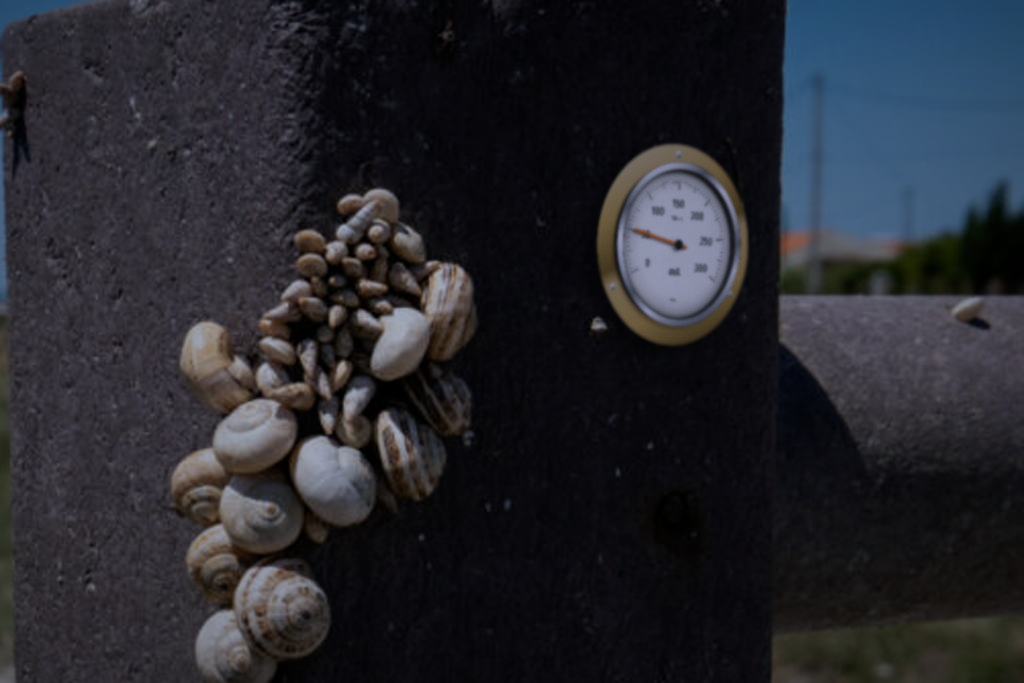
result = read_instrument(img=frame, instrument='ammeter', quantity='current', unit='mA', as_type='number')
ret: 50 mA
